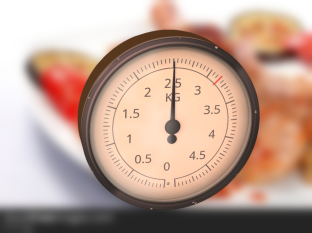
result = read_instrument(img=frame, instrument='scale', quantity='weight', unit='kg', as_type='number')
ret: 2.5 kg
